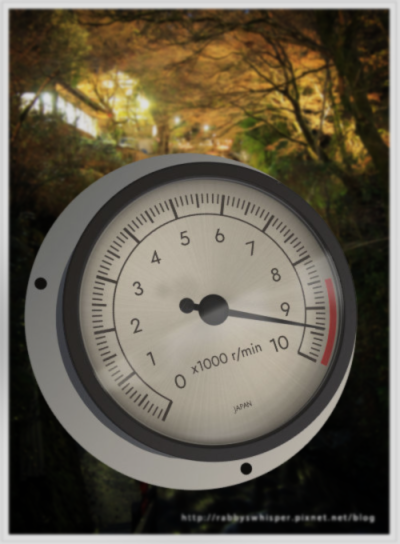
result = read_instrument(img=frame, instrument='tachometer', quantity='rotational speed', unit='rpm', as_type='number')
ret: 9400 rpm
